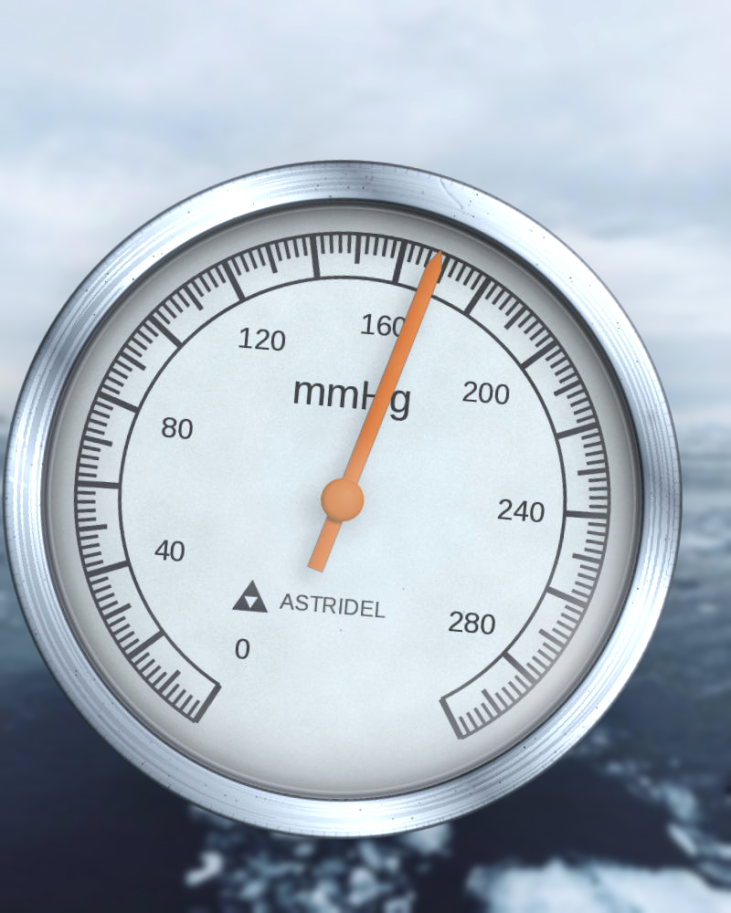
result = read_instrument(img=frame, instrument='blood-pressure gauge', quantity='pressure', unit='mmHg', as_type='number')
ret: 168 mmHg
